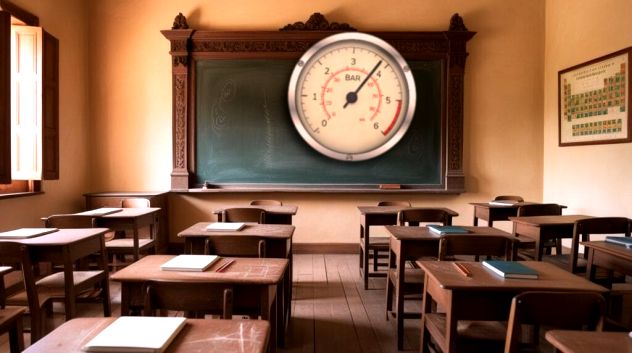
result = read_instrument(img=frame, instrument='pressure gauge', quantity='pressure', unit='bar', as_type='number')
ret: 3.8 bar
